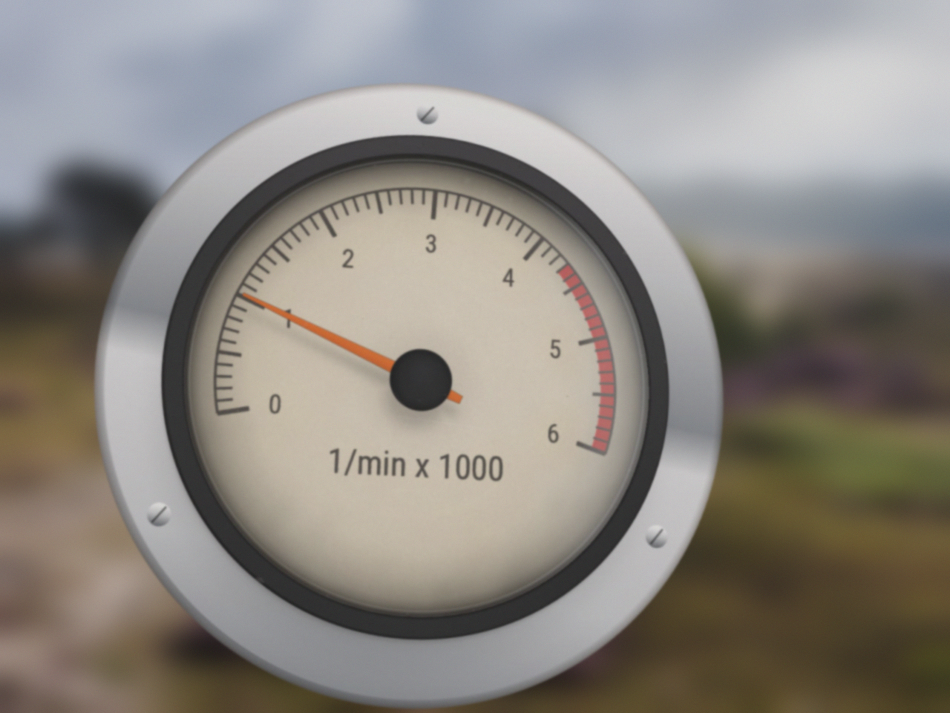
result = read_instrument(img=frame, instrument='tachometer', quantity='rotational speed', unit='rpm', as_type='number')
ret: 1000 rpm
